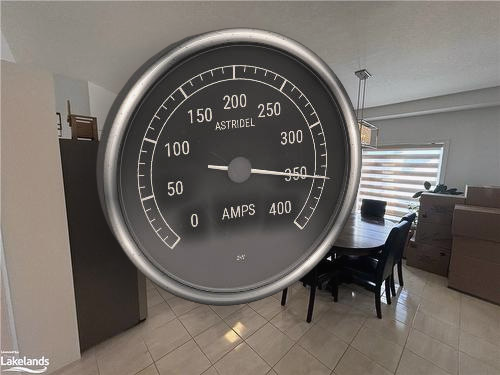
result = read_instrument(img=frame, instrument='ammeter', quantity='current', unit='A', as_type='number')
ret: 350 A
